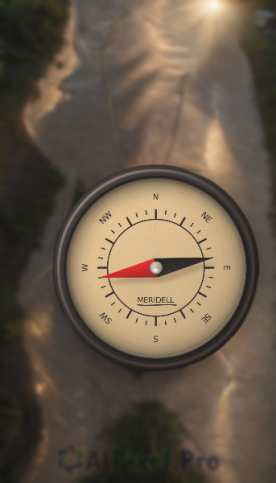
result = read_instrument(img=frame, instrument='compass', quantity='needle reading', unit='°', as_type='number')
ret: 260 °
